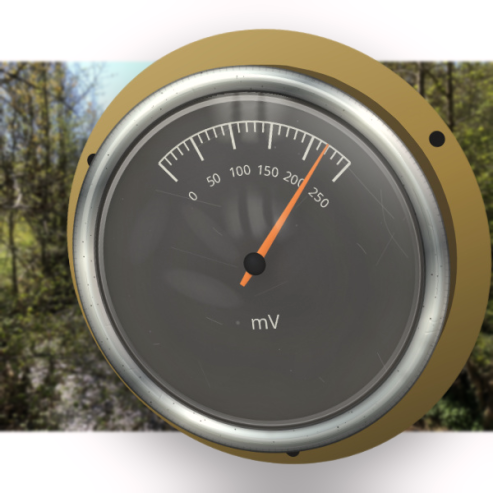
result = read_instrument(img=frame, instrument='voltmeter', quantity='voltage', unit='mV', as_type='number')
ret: 220 mV
